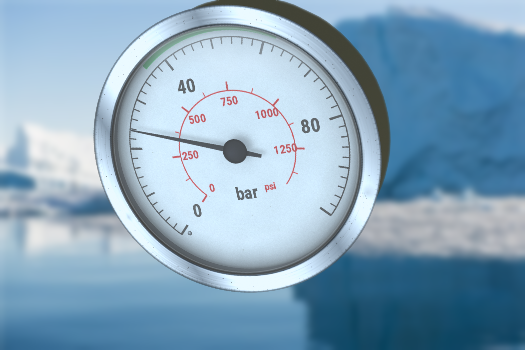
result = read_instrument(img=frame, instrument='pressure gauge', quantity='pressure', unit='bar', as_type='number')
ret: 24 bar
